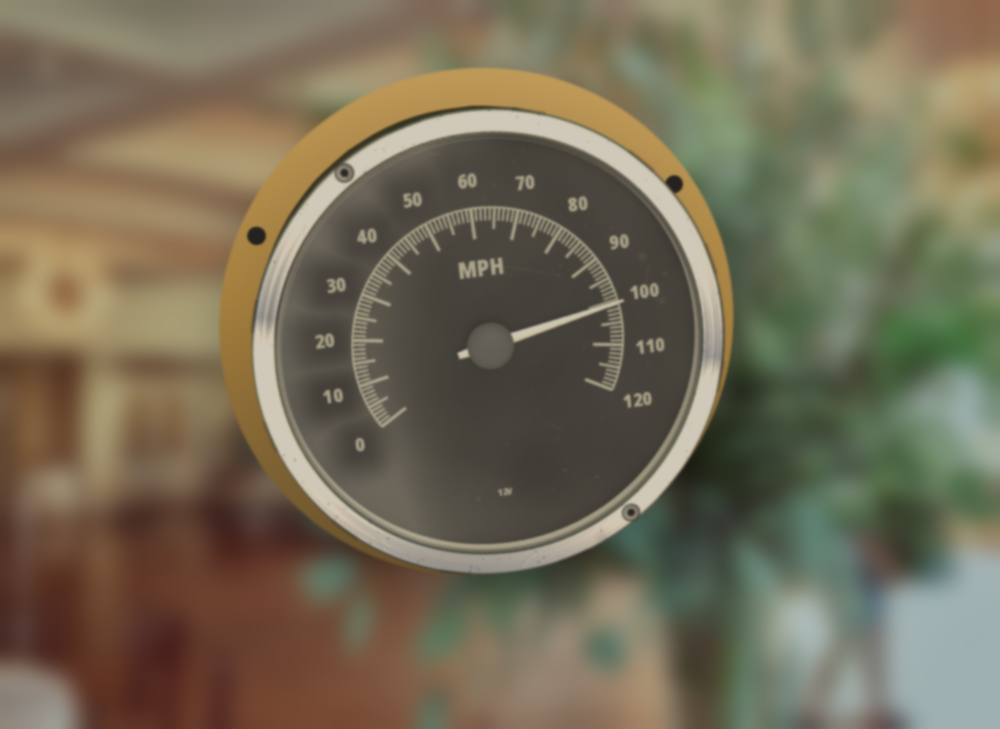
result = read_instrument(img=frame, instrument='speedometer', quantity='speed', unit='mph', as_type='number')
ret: 100 mph
